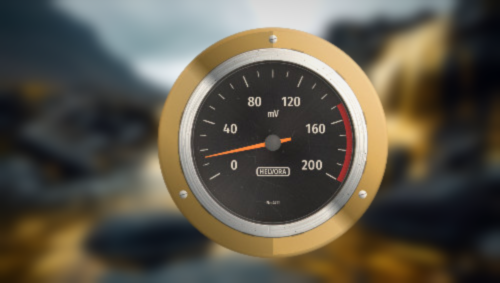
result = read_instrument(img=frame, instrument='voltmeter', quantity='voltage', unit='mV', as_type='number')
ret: 15 mV
